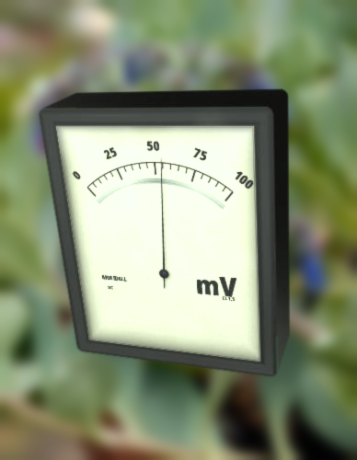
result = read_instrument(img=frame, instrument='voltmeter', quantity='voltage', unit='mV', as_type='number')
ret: 55 mV
